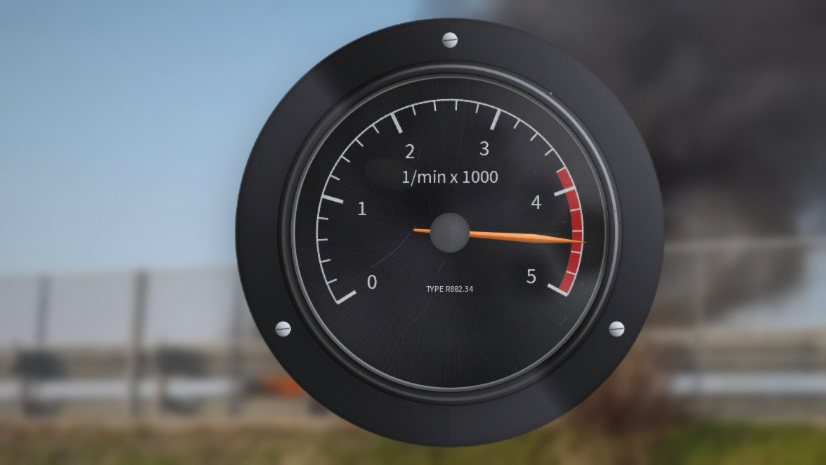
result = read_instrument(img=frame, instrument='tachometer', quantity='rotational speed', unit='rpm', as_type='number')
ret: 4500 rpm
